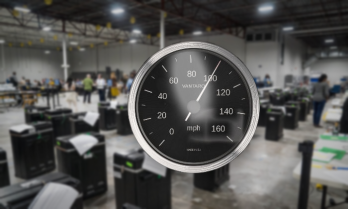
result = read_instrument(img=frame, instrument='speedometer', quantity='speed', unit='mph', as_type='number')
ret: 100 mph
